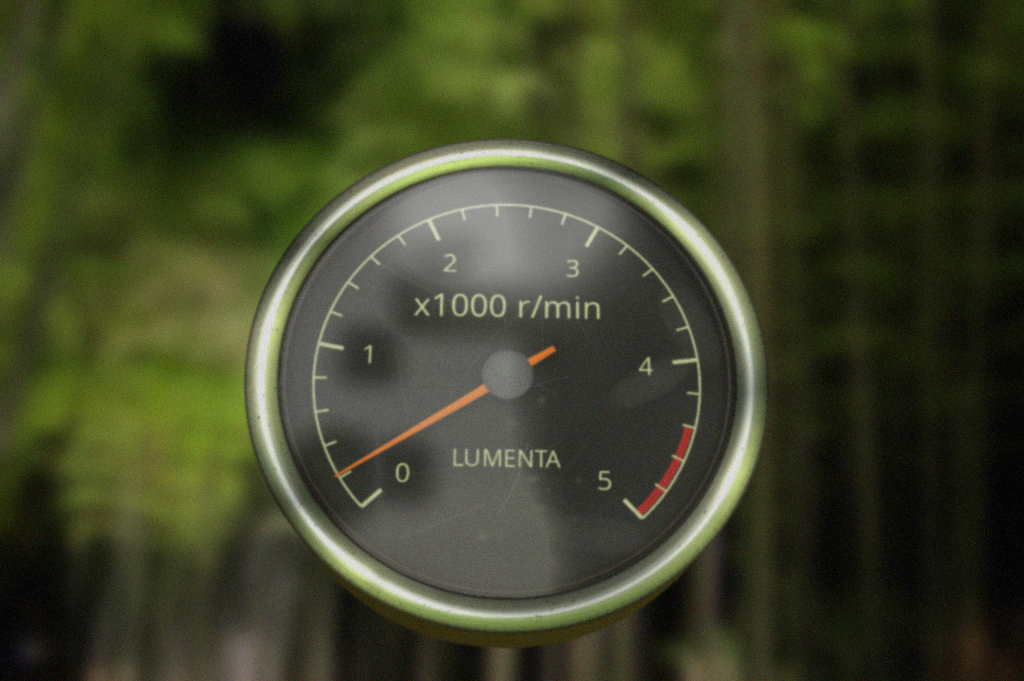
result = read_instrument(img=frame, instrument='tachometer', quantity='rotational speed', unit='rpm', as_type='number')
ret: 200 rpm
